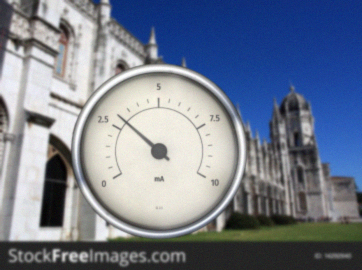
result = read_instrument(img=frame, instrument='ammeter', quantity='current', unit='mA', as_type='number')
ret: 3 mA
